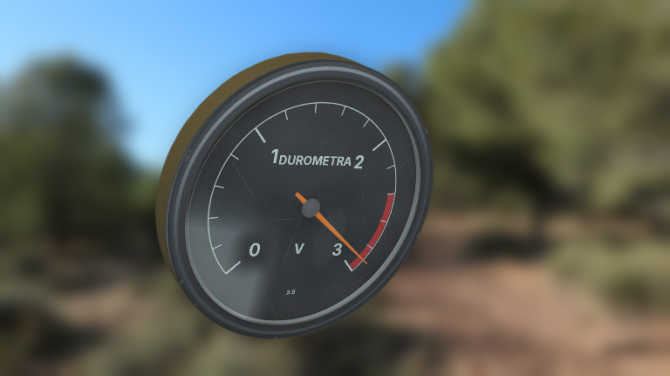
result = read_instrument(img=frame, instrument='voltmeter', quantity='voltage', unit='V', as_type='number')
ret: 2.9 V
